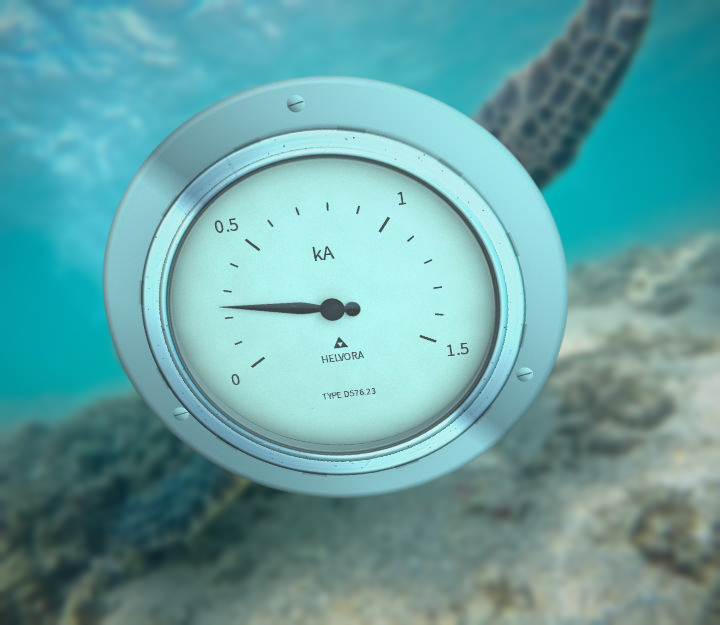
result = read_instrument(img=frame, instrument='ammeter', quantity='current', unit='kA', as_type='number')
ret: 0.25 kA
